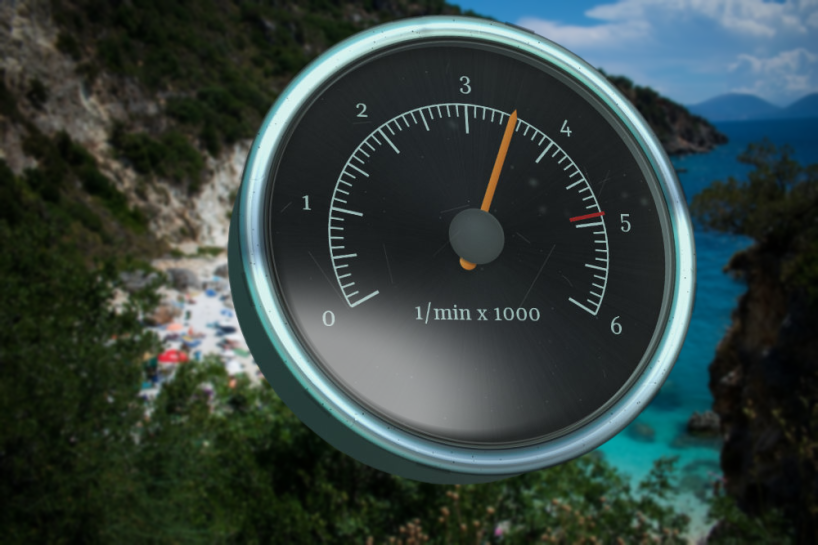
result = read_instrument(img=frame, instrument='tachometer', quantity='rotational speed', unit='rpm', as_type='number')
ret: 3500 rpm
